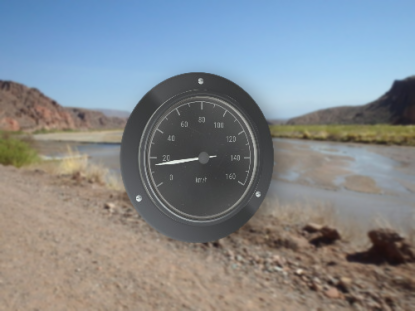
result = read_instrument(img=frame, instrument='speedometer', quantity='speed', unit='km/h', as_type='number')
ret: 15 km/h
